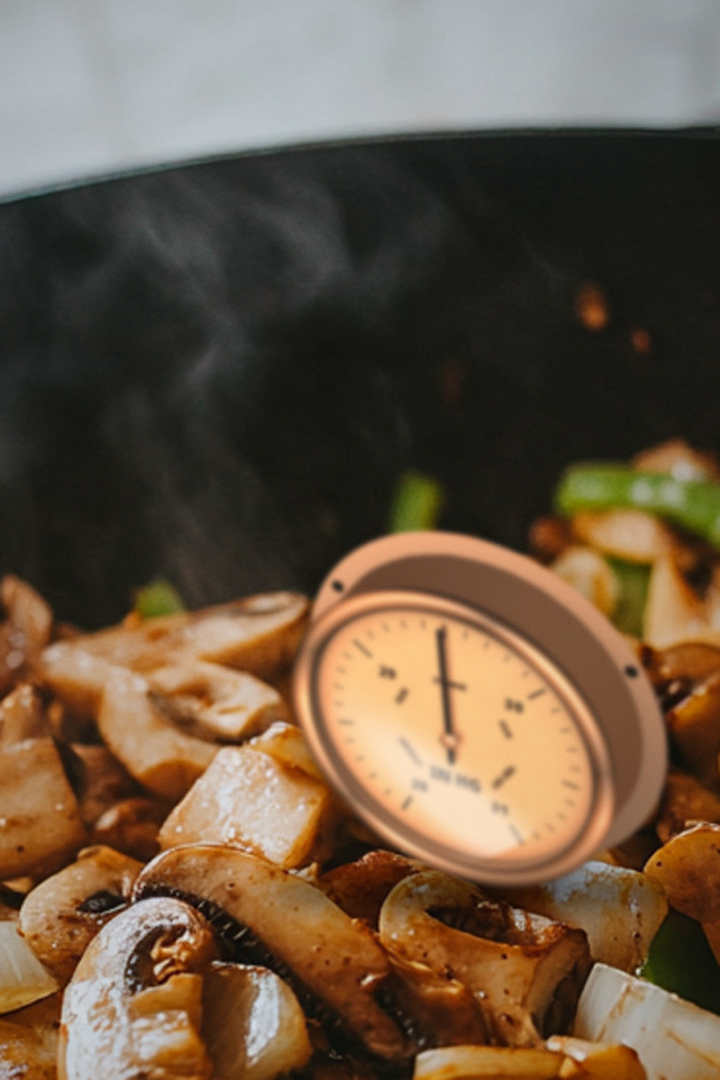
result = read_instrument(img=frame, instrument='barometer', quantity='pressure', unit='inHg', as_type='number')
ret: 29.5 inHg
